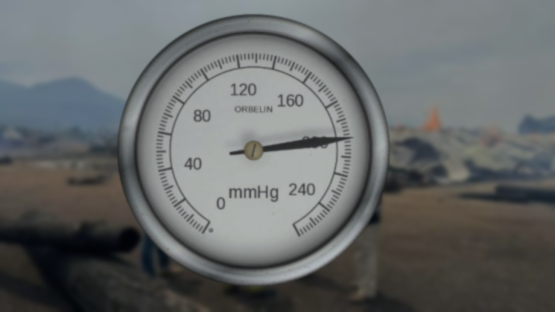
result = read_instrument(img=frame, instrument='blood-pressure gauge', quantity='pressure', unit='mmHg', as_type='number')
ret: 200 mmHg
